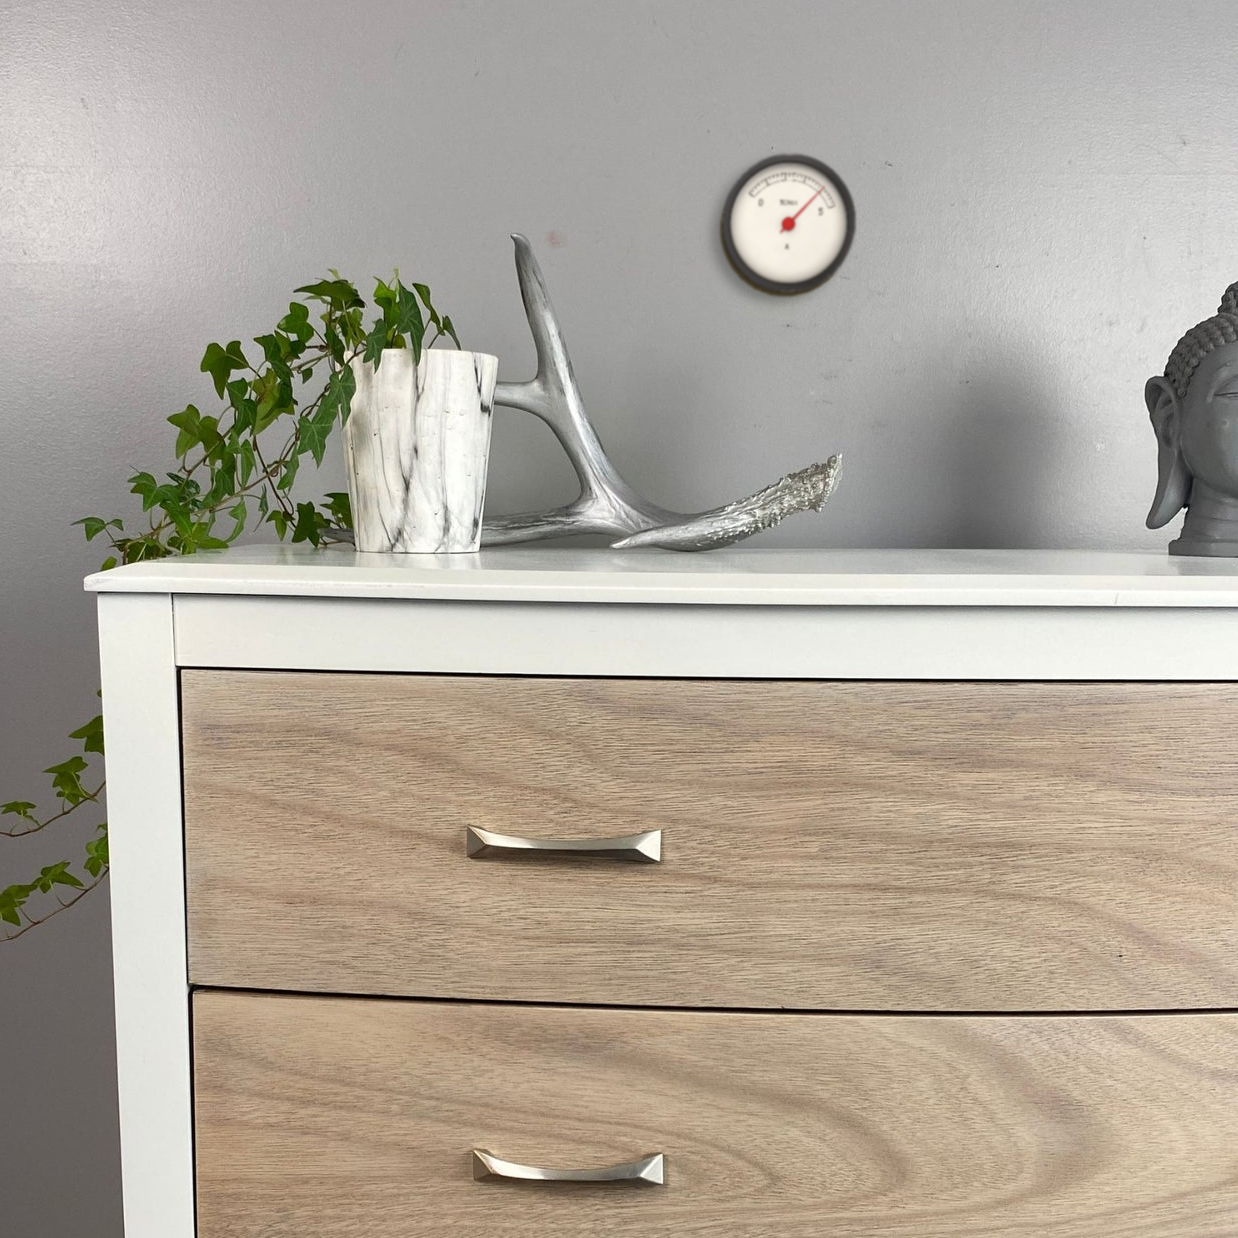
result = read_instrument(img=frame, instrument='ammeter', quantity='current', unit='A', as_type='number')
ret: 4 A
